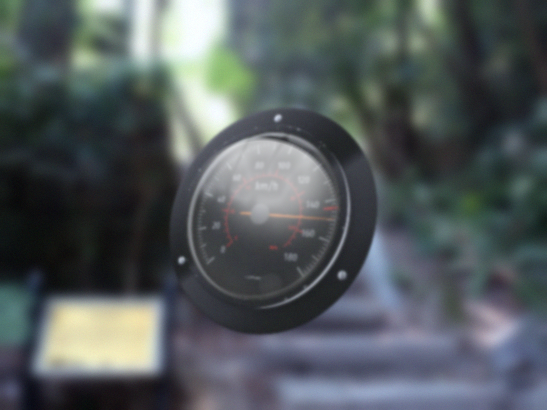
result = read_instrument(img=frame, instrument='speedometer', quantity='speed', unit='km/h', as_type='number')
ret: 150 km/h
